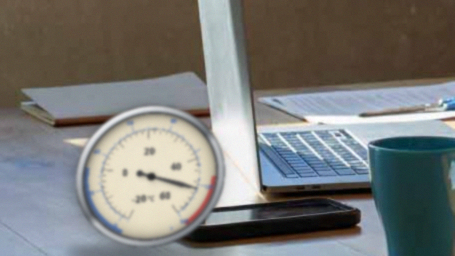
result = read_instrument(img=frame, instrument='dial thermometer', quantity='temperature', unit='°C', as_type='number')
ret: 50 °C
